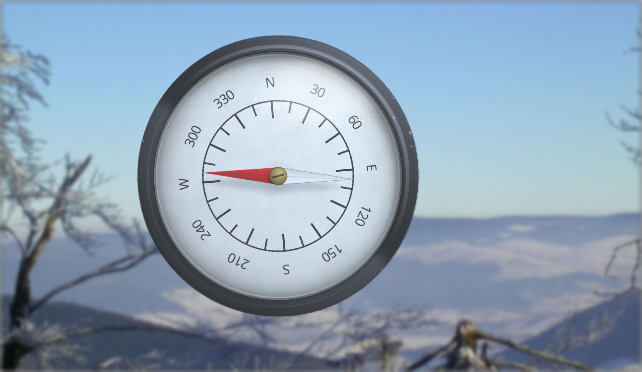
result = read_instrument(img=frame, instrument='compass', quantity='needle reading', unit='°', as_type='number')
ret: 277.5 °
